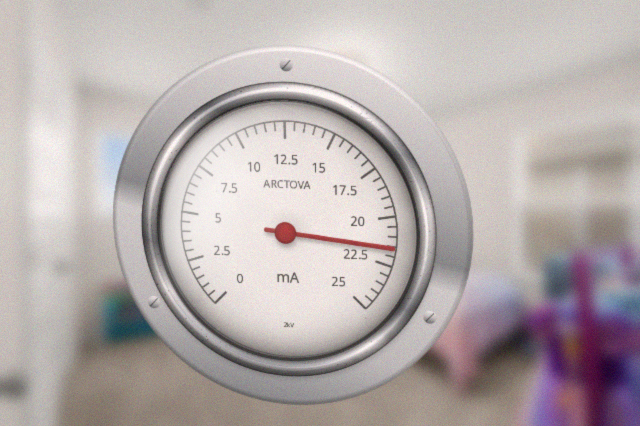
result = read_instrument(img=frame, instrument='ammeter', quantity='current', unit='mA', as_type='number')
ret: 21.5 mA
